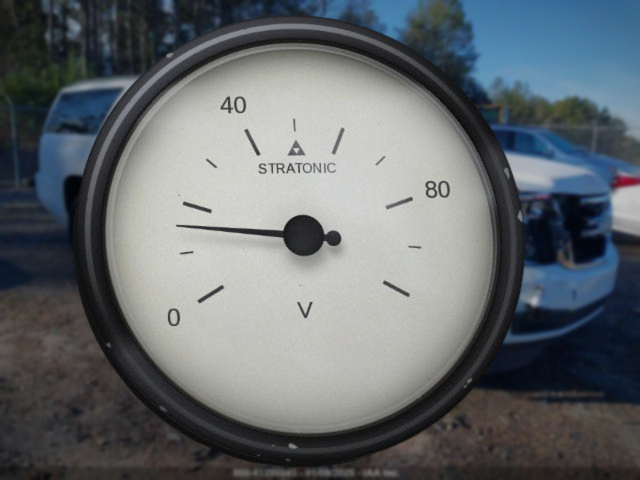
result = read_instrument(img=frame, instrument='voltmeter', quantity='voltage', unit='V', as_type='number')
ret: 15 V
